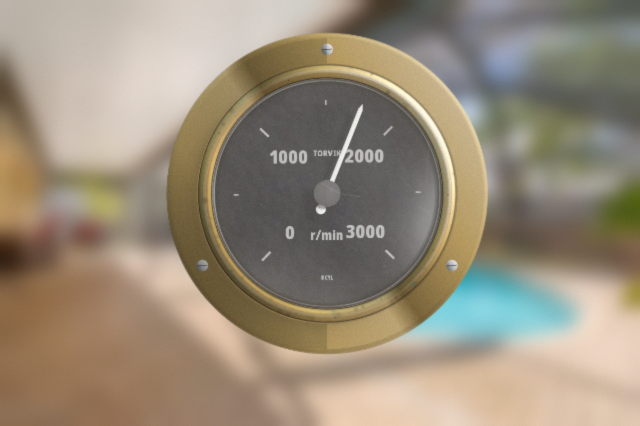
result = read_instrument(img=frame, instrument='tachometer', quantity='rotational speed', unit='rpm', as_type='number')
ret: 1750 rpm
